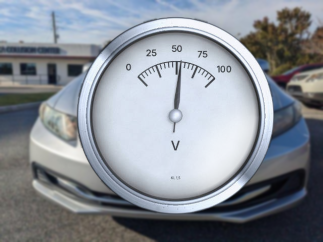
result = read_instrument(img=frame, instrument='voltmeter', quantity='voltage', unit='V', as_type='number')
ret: 55 V
